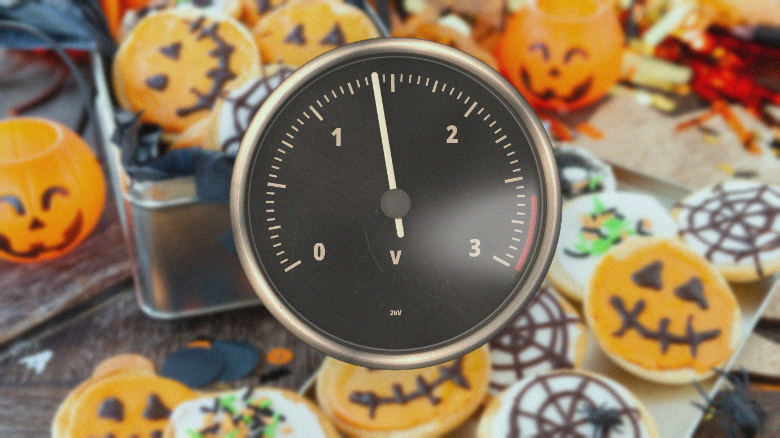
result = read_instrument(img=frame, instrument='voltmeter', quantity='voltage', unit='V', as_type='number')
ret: 1.4 V
